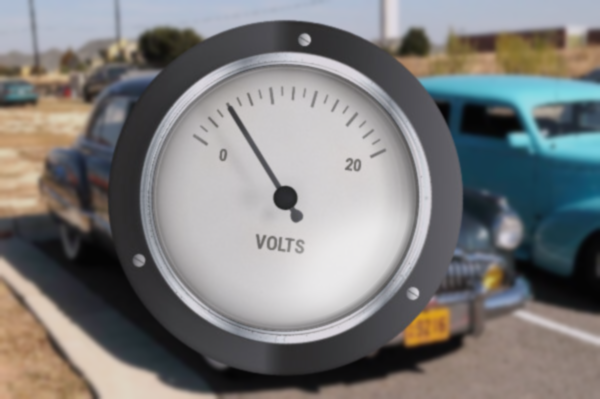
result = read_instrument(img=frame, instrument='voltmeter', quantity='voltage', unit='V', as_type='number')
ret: 4 V
